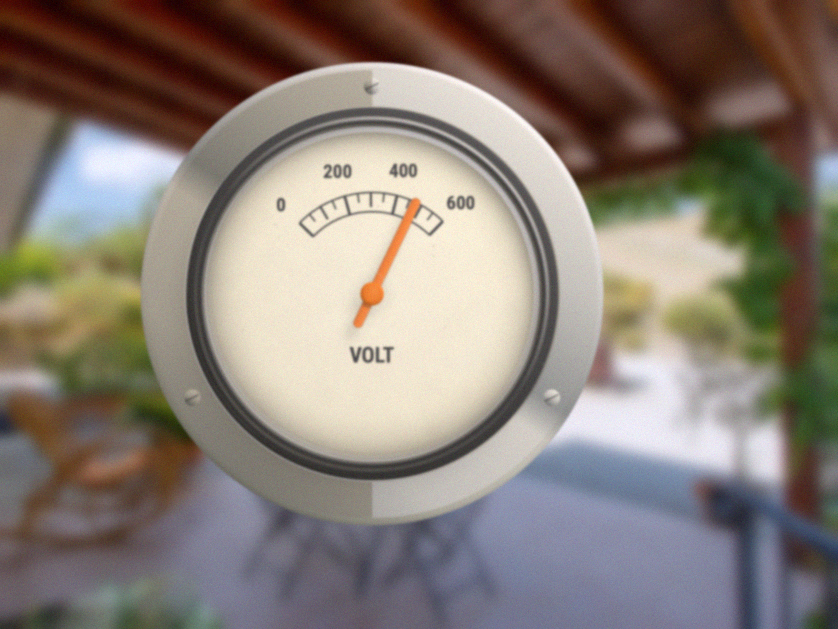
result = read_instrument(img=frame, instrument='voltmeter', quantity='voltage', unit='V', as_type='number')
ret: 475 V
